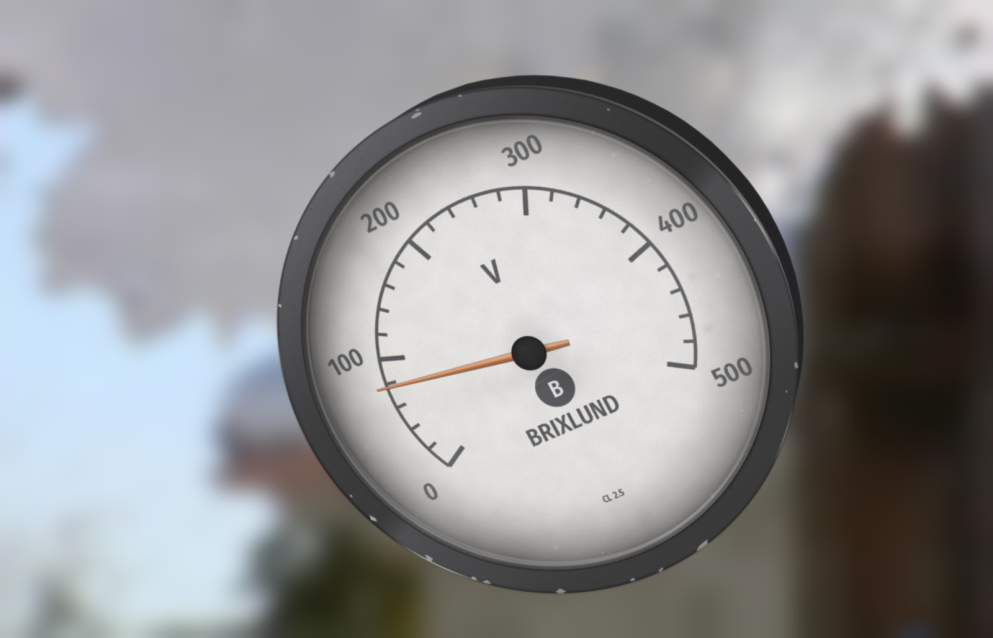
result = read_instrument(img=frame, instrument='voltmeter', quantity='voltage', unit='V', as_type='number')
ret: 80 V
